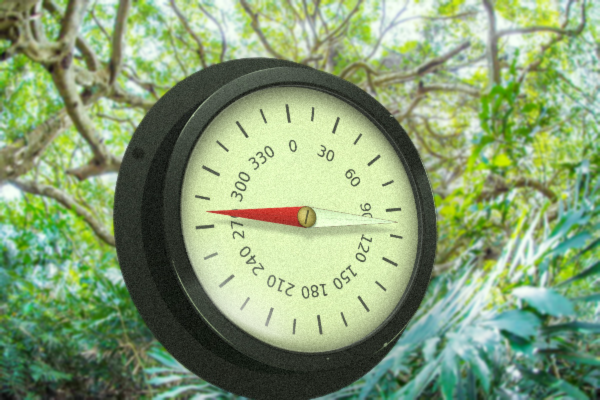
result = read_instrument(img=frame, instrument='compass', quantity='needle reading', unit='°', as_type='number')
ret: 277.5 °
